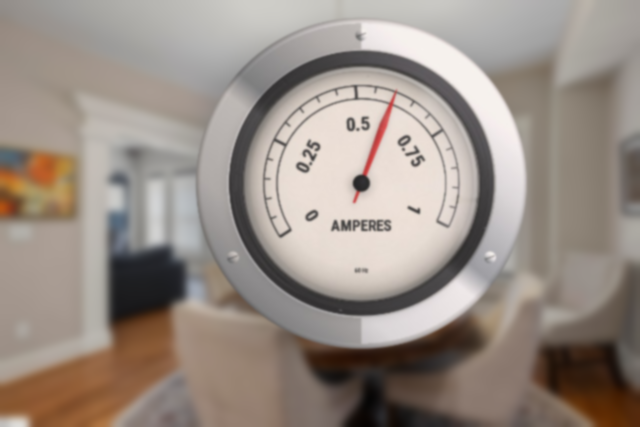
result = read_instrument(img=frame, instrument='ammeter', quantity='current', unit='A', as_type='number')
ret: 0.6 A
